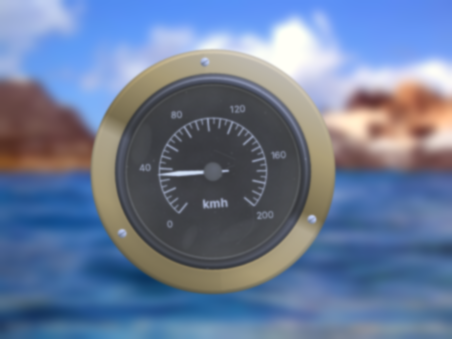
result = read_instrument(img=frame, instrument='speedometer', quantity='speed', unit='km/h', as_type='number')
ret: 35 km/h
